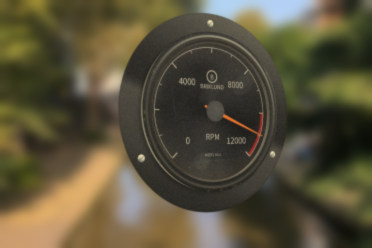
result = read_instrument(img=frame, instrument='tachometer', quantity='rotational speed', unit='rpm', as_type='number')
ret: 11000 rpm
